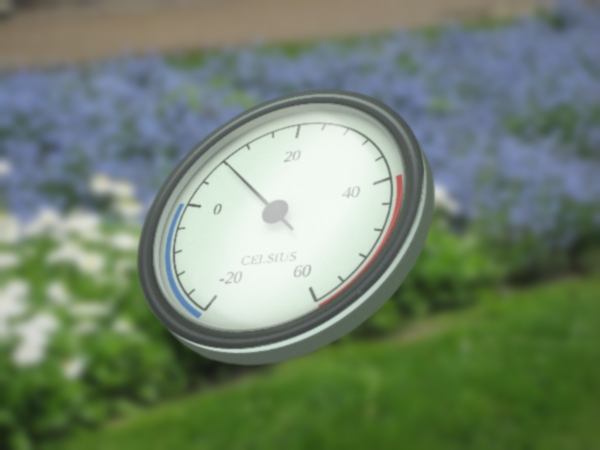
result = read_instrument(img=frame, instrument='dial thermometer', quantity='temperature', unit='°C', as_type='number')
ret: 8 °C
